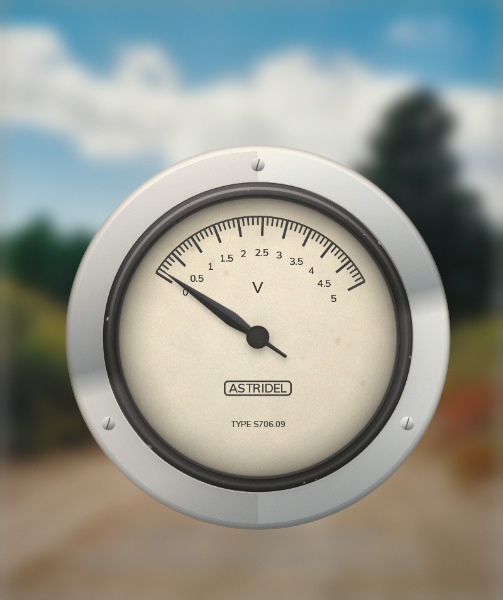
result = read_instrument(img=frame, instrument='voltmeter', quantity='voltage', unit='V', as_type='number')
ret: 0.1 V
